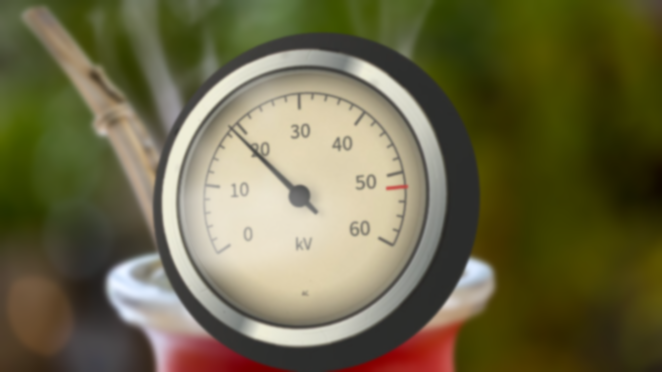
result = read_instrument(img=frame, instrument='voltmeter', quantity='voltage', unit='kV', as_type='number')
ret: 19 kV
